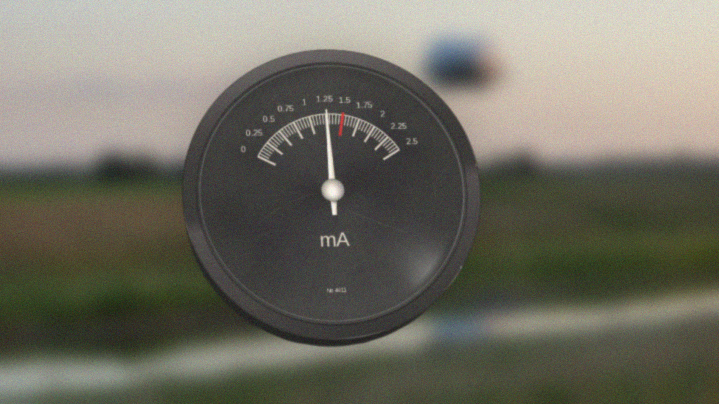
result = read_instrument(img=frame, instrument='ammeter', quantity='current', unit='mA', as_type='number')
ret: 1.25 mA
